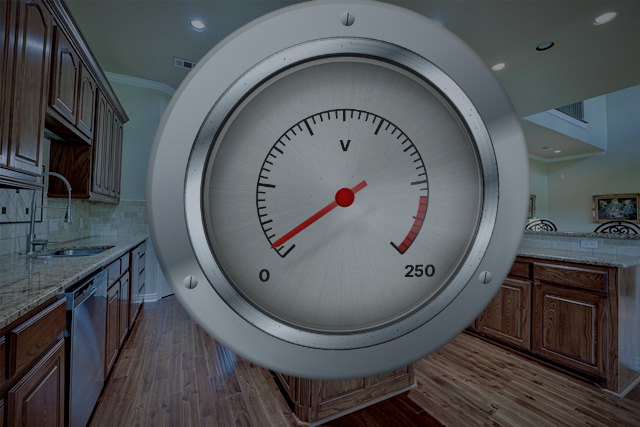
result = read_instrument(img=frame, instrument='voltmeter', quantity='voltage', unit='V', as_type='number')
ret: 10 V
